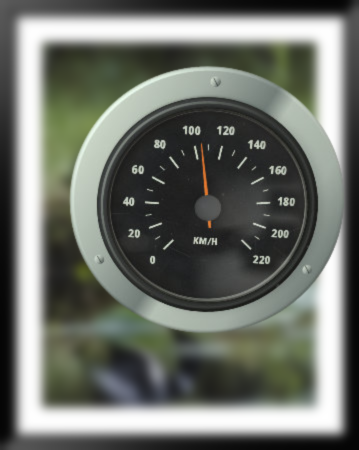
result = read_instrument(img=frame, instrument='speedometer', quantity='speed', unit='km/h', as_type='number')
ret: 105 km/h
